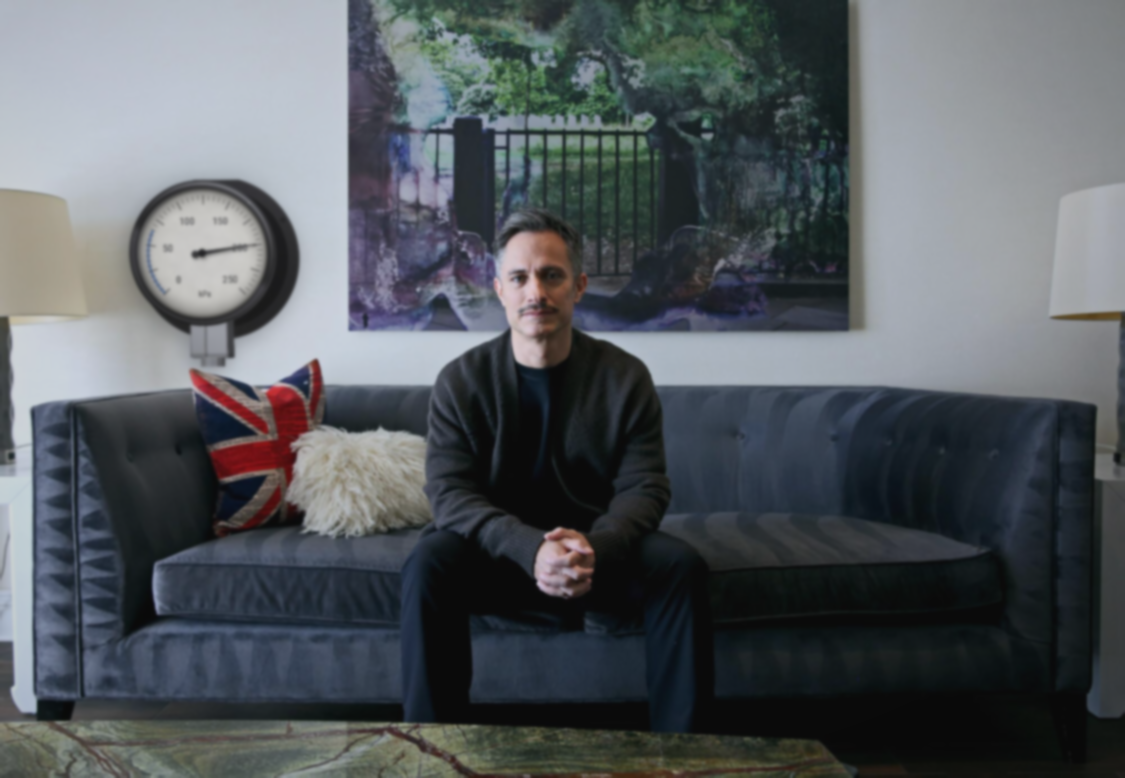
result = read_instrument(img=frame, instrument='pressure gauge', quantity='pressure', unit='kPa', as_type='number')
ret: 200 kPa
